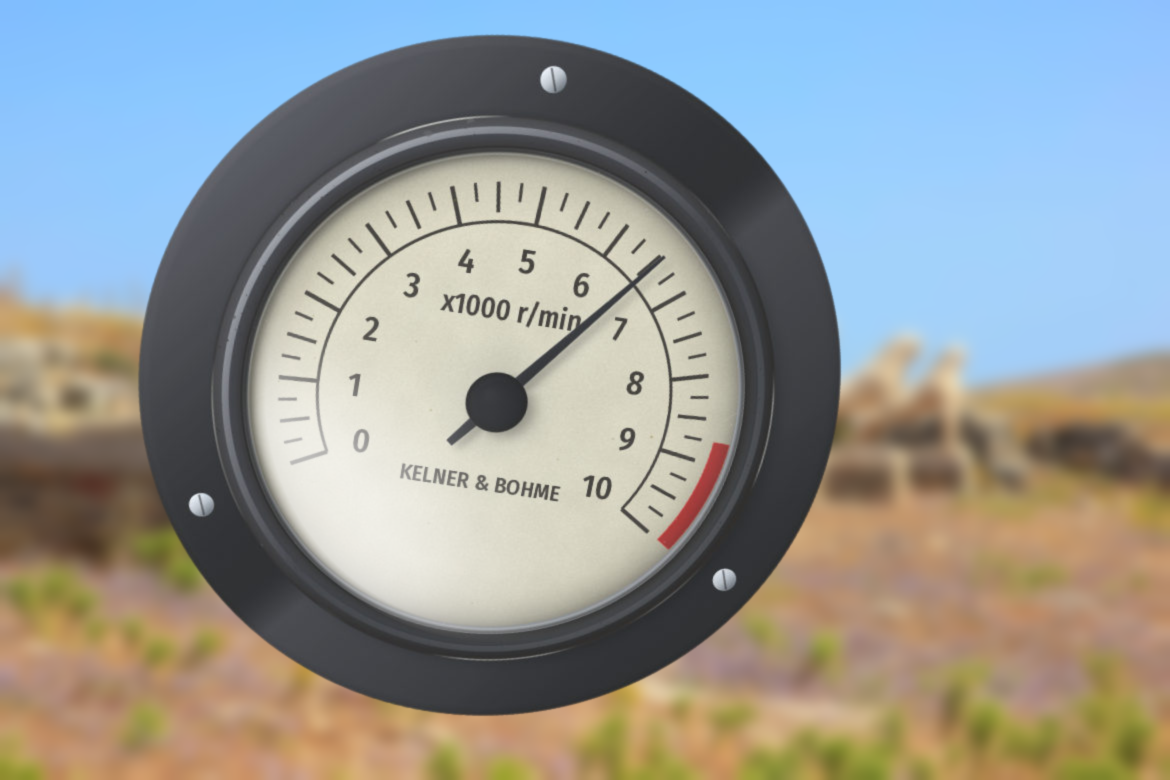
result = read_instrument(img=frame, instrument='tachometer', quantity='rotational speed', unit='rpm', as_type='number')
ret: 6500 rpm
